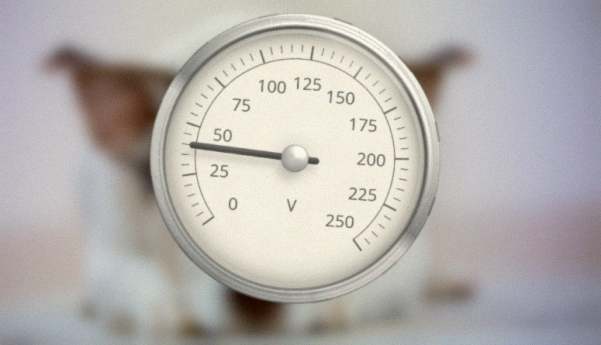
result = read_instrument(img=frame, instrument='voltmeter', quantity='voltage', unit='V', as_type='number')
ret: 40 V
